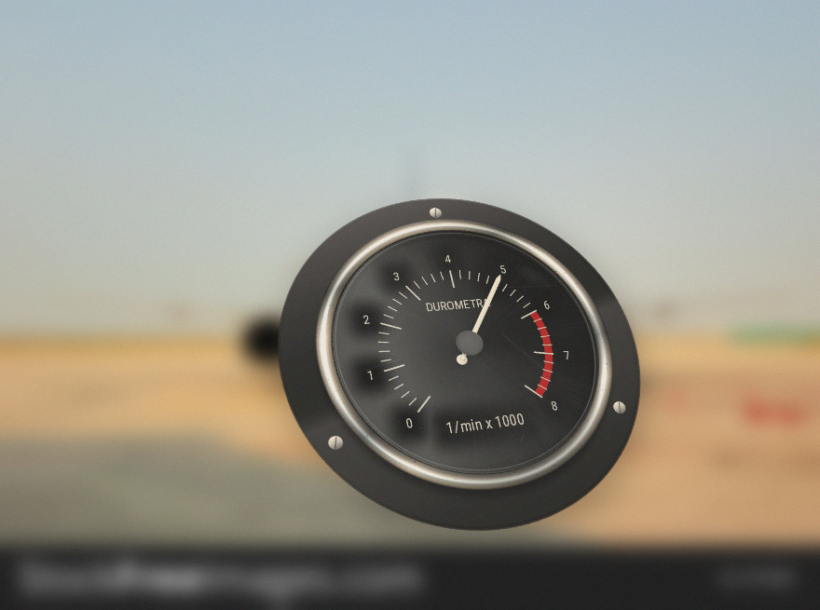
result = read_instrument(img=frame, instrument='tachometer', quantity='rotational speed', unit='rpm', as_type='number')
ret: 5000 rpm
